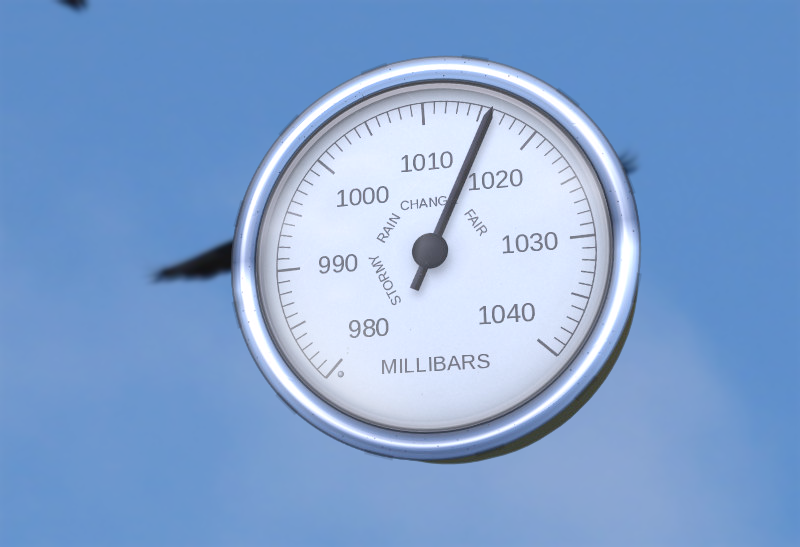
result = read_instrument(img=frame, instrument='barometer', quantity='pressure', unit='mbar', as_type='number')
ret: 1016 mbar
